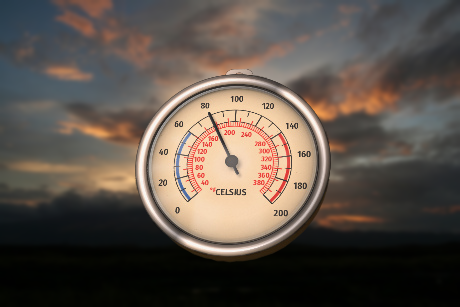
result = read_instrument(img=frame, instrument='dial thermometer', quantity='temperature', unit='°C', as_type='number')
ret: 80 °C
